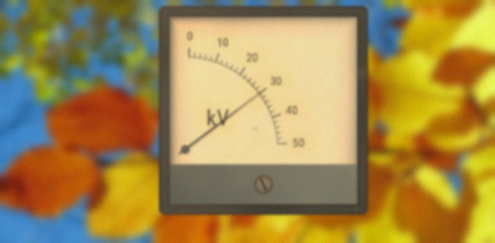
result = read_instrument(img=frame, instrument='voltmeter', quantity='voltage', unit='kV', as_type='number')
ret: 30 kV
